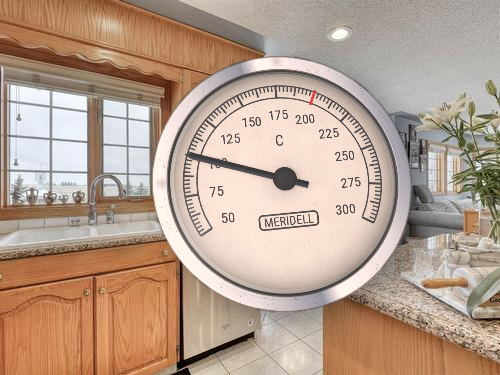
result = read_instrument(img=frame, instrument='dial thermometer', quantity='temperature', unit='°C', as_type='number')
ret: 100 °C
